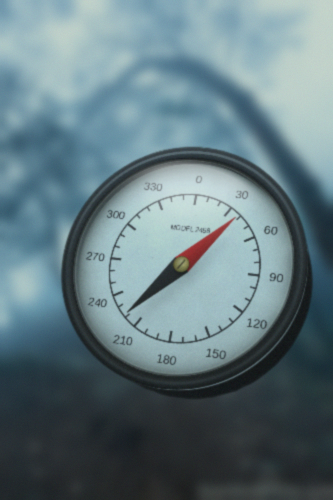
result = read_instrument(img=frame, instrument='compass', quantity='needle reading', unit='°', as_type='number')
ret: 40 °
